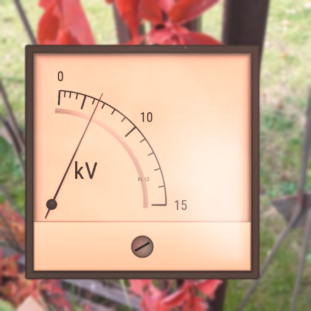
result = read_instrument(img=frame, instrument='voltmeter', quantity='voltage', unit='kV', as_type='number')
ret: 6.5 kV
